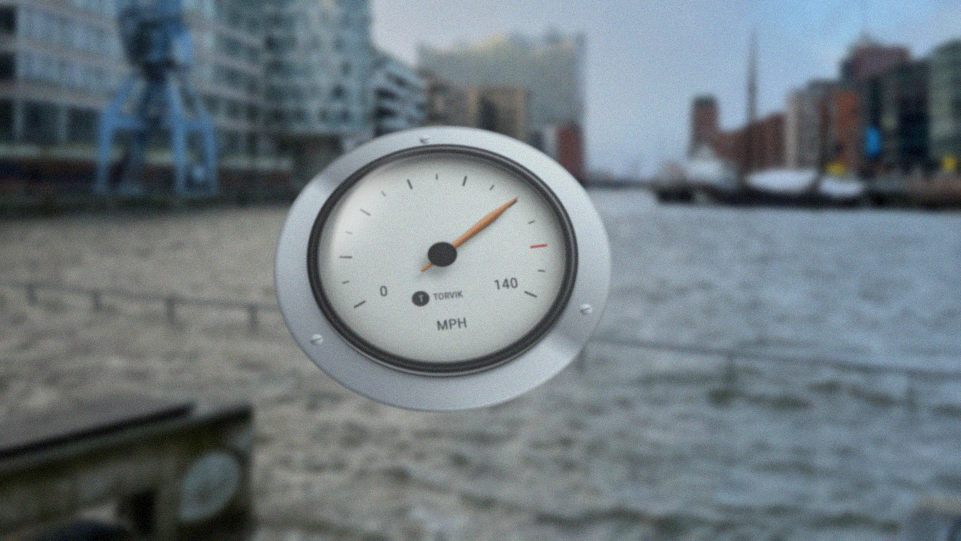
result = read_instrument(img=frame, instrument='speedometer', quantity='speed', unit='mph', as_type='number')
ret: 100 mph
